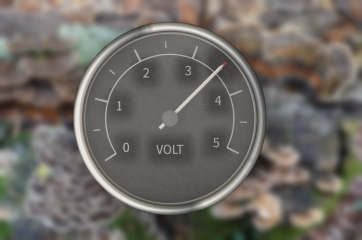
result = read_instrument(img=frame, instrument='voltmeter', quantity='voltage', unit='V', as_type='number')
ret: 3.5 V
